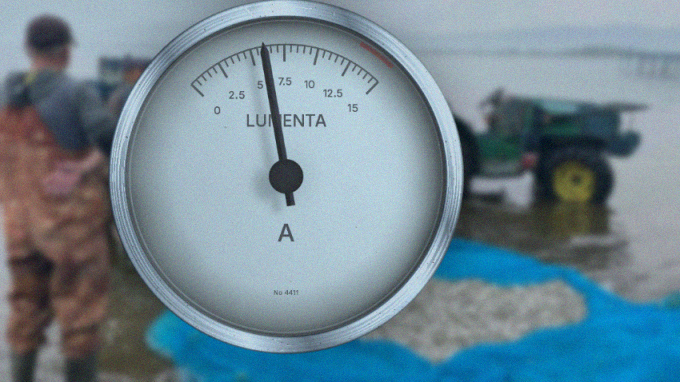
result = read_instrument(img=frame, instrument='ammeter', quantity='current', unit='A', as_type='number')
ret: 6 A
